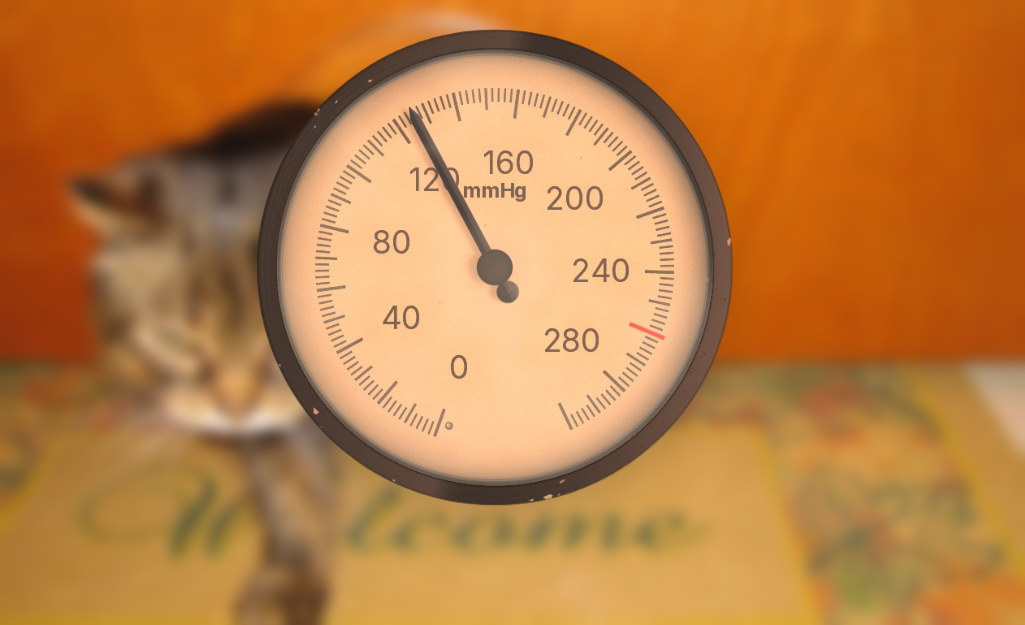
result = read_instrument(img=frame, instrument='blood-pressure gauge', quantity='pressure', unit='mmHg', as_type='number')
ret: 126 mmHg
